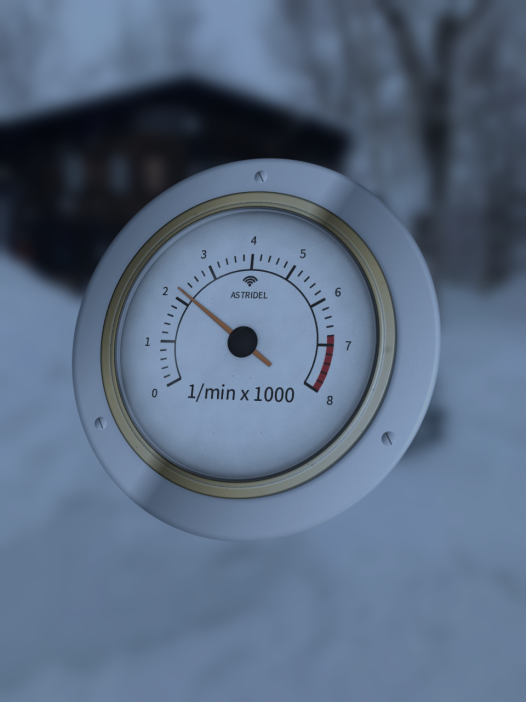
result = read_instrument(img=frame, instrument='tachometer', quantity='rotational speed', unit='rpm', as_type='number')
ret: 2200 rpm
